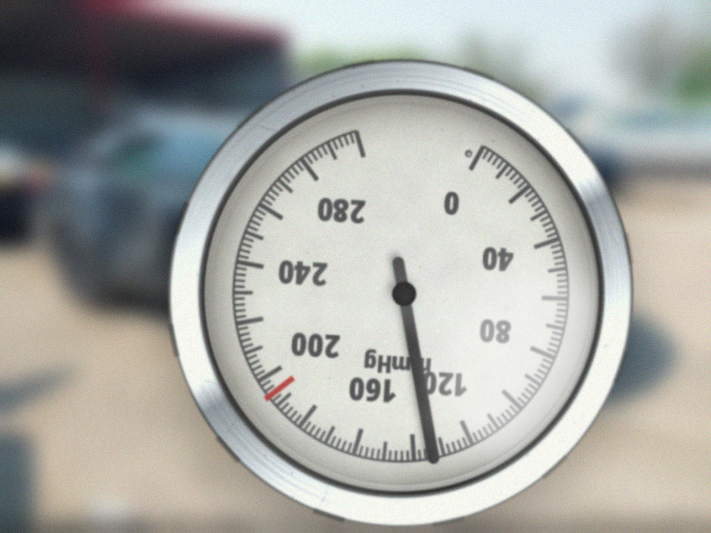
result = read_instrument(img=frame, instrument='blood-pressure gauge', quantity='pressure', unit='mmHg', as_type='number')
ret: 134 mmHg
